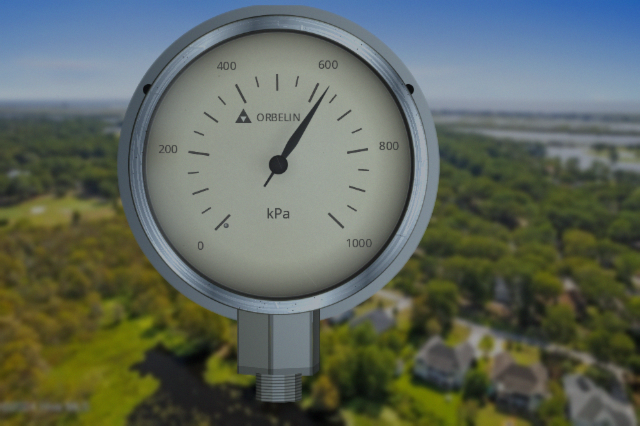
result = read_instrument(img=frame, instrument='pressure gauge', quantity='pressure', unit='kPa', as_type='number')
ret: 625 kPa
